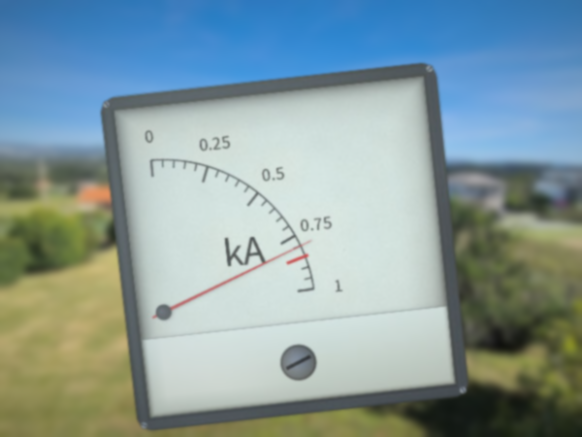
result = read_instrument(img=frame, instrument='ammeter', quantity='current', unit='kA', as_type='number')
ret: 0.8 kA
